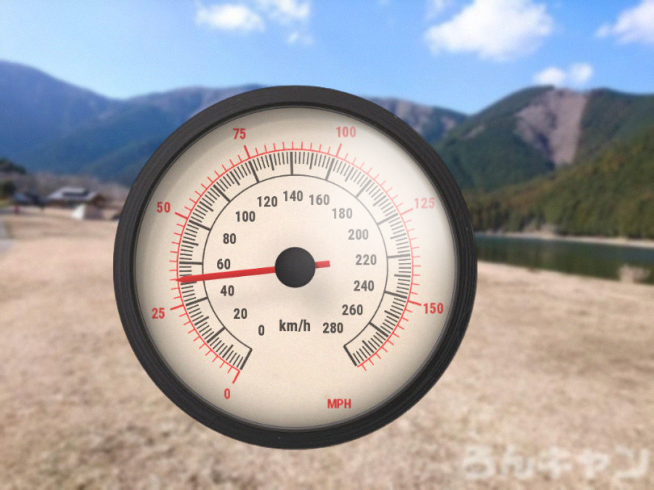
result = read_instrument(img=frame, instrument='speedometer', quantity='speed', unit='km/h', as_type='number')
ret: 52 km/h
